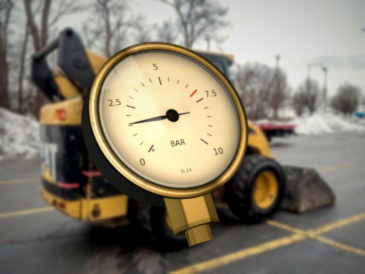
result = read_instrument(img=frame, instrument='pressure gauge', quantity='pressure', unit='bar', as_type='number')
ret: 1.5 bar
